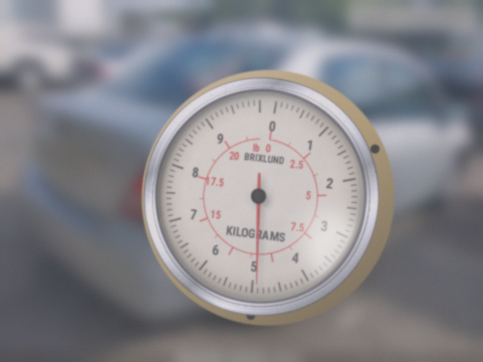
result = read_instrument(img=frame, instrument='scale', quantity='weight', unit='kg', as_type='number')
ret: 4.9 kg
